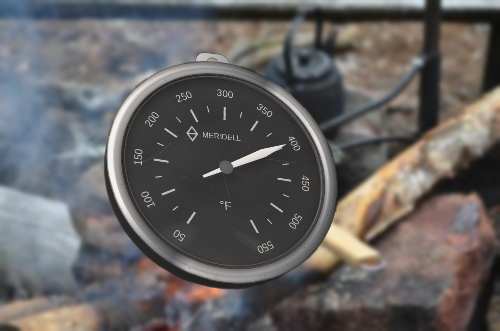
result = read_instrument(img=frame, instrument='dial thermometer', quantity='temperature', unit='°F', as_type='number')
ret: 400 °F
